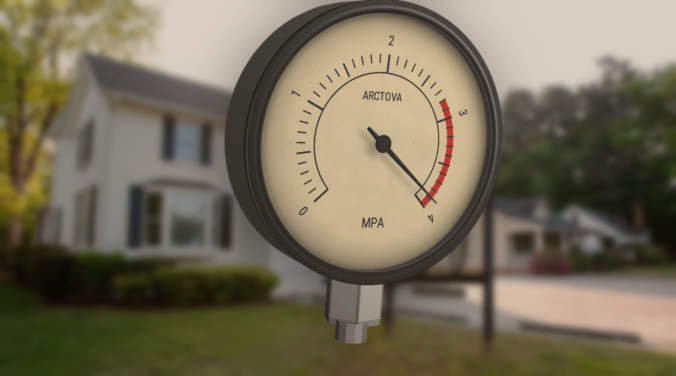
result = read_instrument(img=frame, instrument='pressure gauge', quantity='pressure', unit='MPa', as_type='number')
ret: 3.9 MPa
